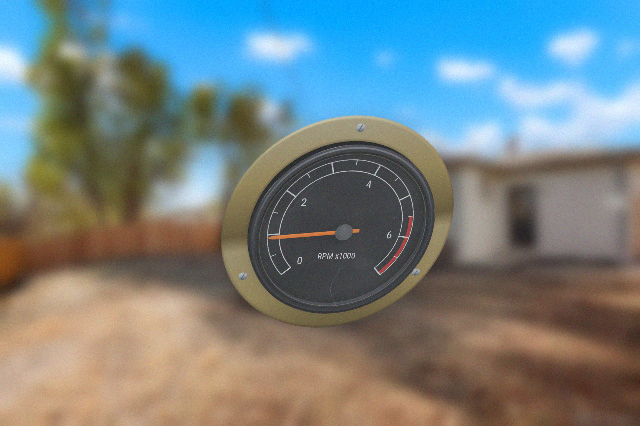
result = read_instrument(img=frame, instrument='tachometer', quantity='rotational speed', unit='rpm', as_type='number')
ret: 1000 rpm
